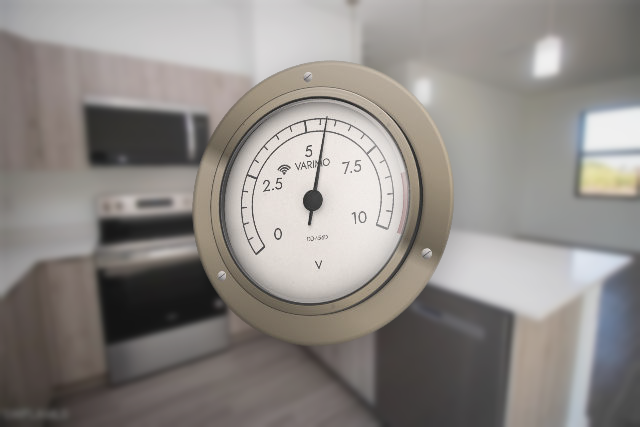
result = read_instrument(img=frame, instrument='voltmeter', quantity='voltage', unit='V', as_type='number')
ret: 5.75 V
